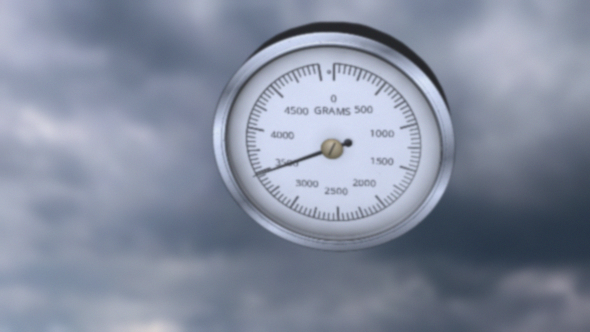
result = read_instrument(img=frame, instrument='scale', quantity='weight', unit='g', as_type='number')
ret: 3500 g
